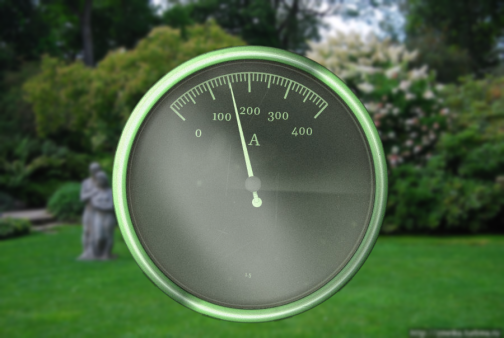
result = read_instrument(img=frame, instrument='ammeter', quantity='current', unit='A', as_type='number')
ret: 150 A
